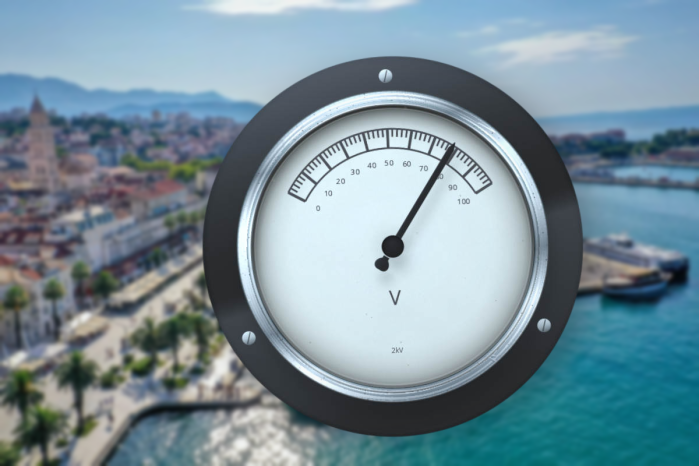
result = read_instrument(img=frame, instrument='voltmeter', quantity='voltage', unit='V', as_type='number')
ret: 78 V
